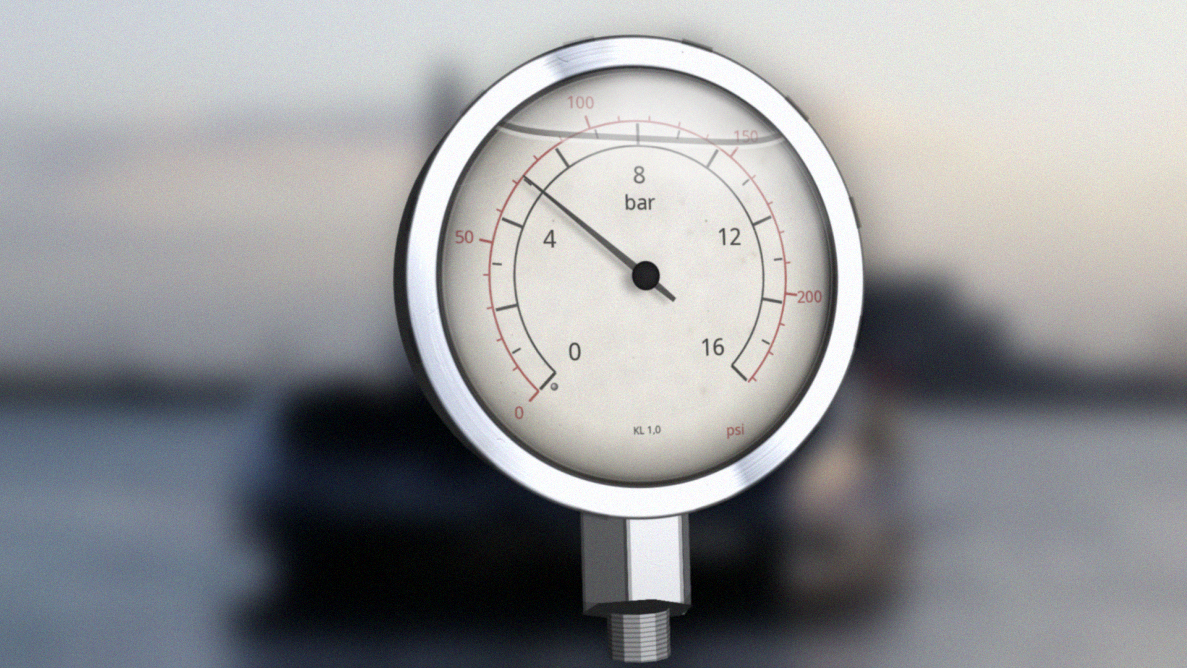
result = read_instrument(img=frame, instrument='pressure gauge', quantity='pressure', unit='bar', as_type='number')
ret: 5 bar
